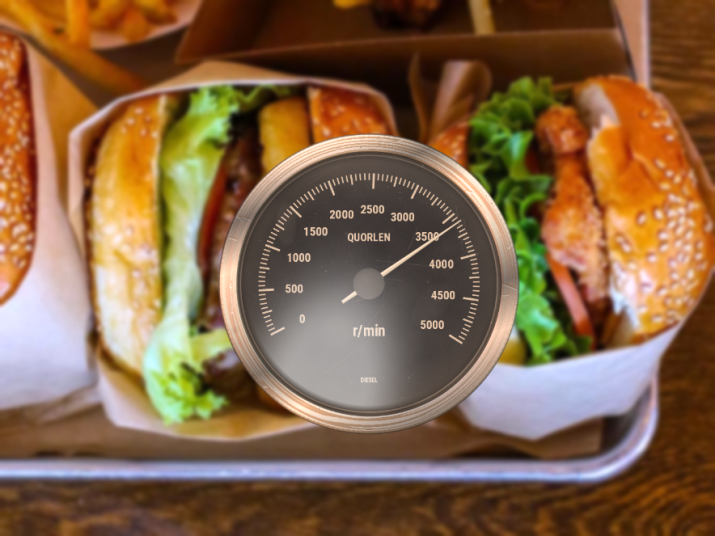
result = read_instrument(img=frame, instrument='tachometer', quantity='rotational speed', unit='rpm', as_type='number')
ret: 3600 rpm
